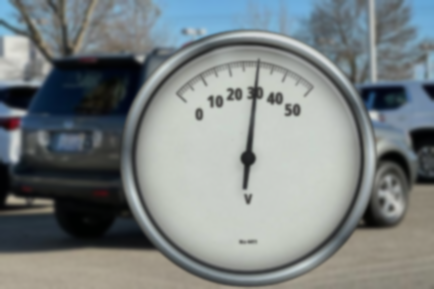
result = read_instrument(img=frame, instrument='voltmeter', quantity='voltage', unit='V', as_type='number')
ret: 30 V
